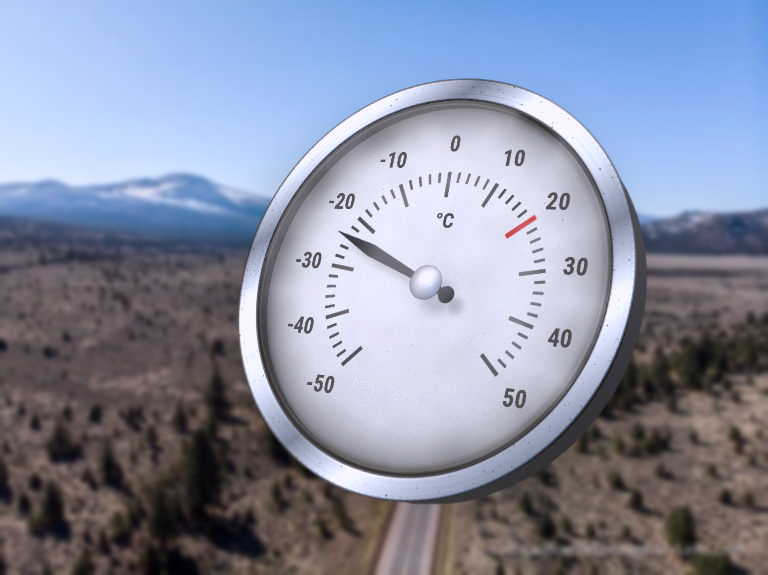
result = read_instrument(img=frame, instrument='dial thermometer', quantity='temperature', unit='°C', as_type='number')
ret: -24 °C
